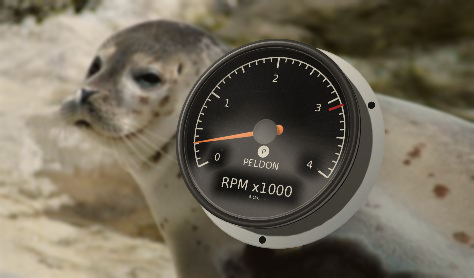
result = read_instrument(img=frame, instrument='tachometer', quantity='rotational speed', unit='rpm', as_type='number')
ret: 300 rpm
